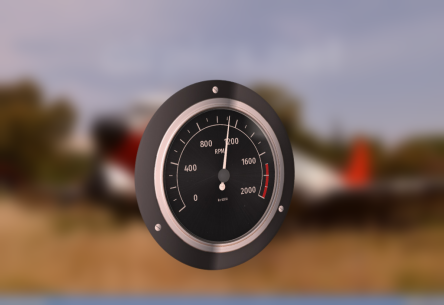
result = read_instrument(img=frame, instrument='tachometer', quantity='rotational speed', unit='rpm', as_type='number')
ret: 1100 rpm
